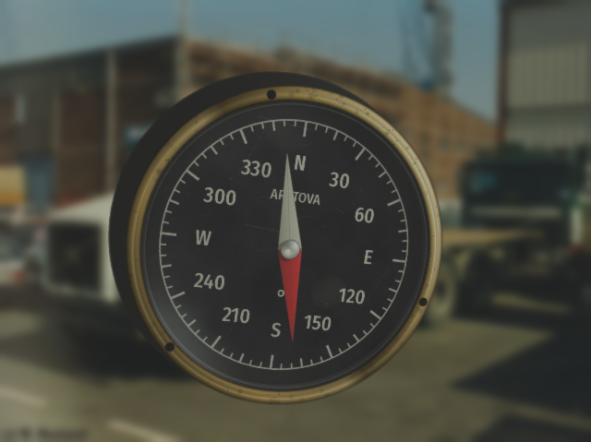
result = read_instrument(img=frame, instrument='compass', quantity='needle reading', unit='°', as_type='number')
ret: 170 °
